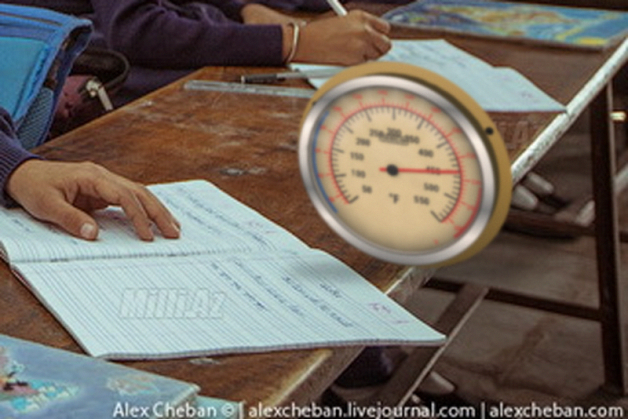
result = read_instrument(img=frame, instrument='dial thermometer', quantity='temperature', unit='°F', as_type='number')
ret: 450 °F
